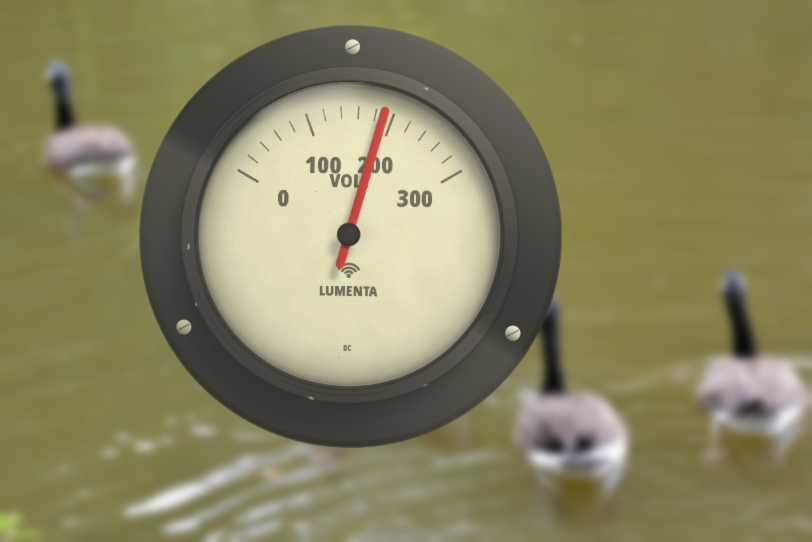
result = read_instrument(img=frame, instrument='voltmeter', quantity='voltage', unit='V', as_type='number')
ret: 190 V
